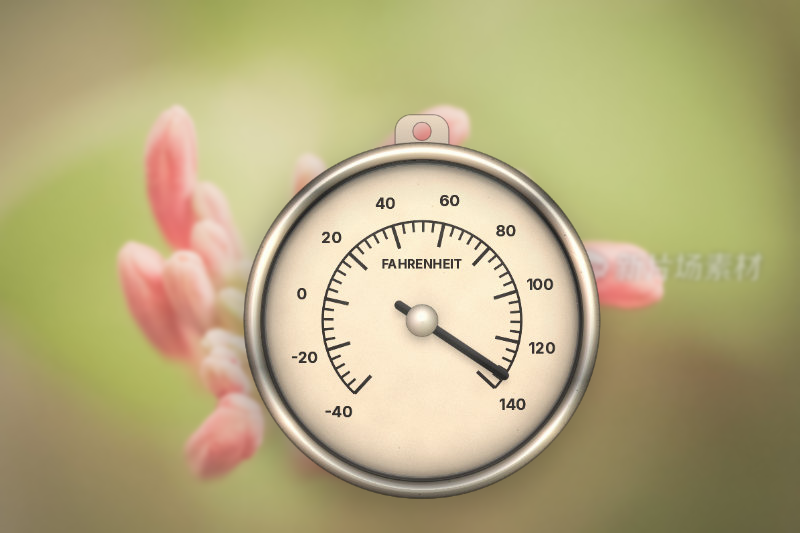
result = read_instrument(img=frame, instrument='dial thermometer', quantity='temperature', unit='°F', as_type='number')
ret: 134 °F
